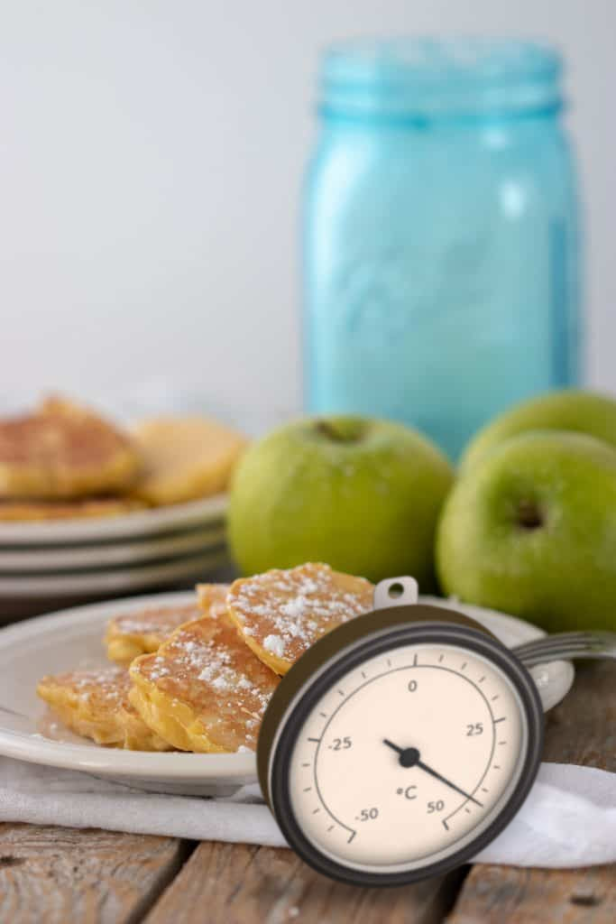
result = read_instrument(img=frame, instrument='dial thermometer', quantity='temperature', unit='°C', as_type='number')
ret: 42.5 °C
